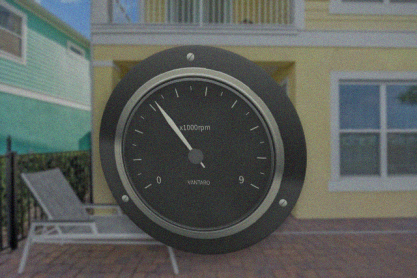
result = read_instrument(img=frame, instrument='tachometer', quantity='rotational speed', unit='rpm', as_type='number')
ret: 3250 rpm
